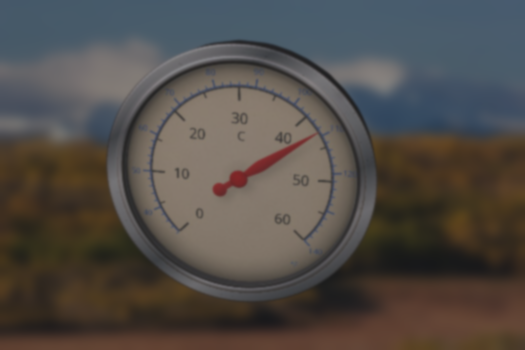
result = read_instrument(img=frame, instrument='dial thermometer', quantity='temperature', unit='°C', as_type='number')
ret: 42.5 °C
